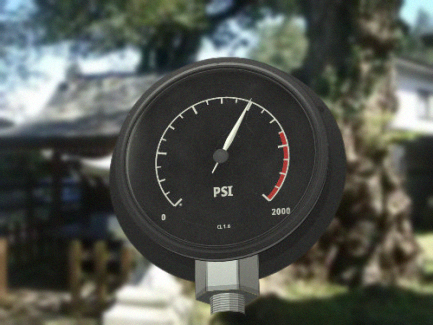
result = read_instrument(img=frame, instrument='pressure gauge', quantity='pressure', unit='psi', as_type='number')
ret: 1200 psi
